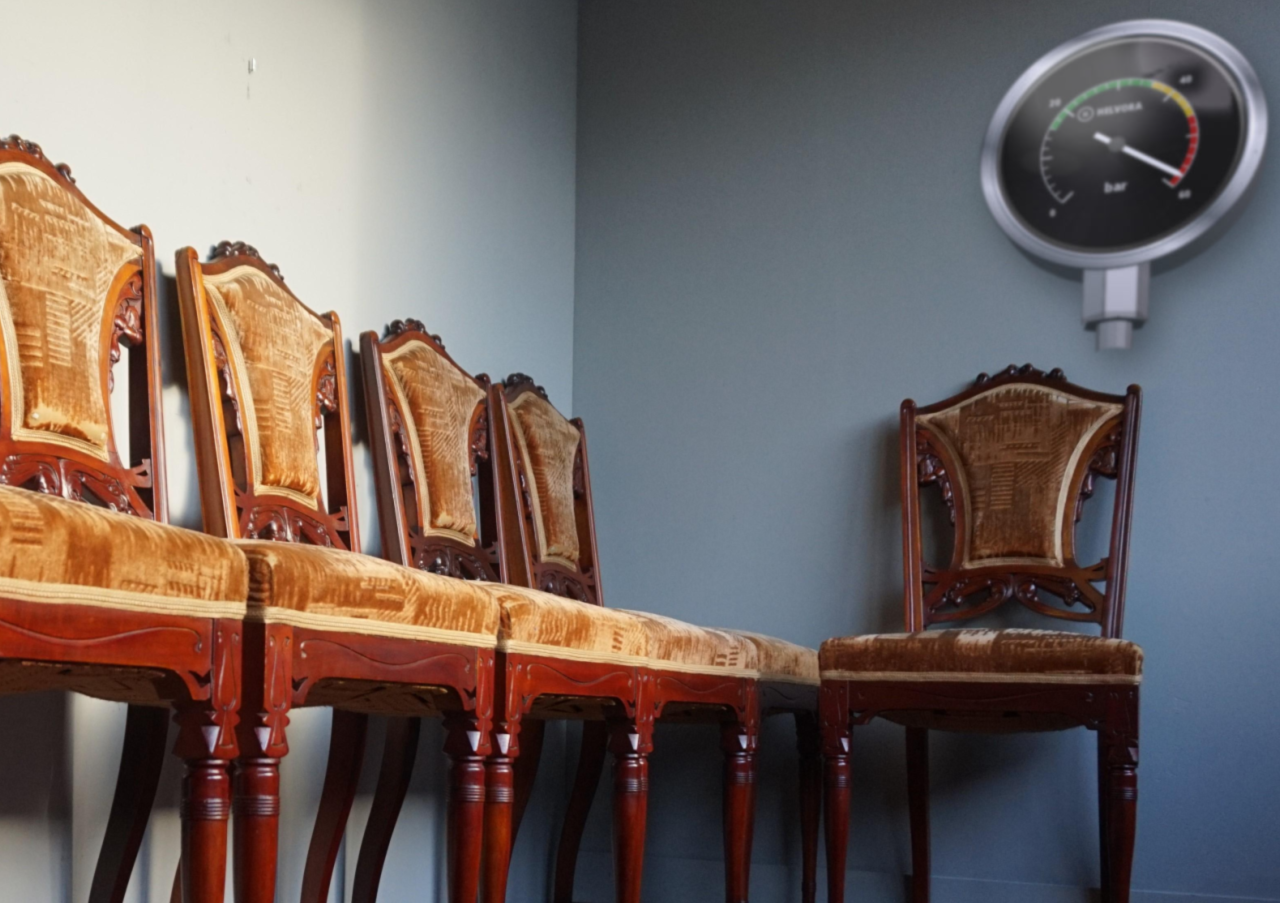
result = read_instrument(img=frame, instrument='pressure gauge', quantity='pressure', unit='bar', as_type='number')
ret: 58 bar
